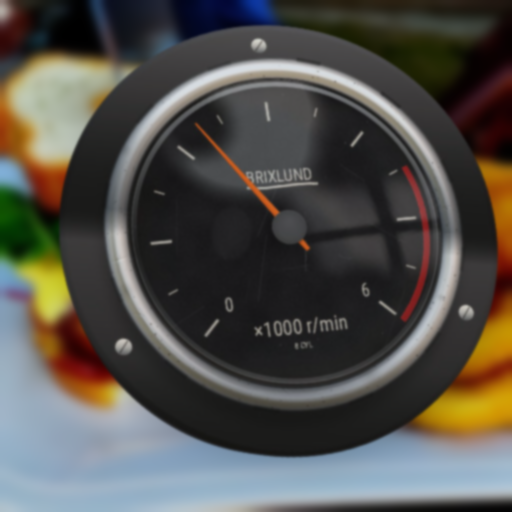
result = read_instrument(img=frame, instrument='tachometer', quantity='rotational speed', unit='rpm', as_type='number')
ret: 2250 rpm
